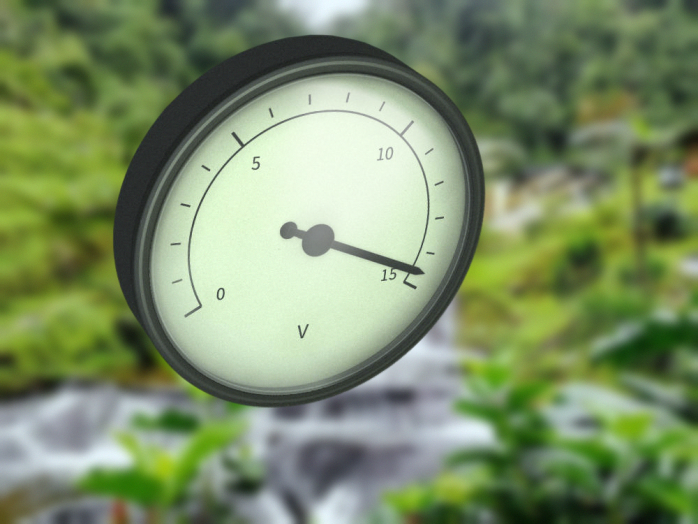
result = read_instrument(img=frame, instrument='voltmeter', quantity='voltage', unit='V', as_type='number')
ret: 14.5 V
